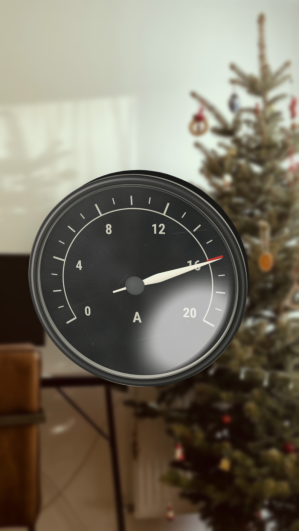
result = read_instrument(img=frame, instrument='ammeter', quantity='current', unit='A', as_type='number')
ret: 16 A
